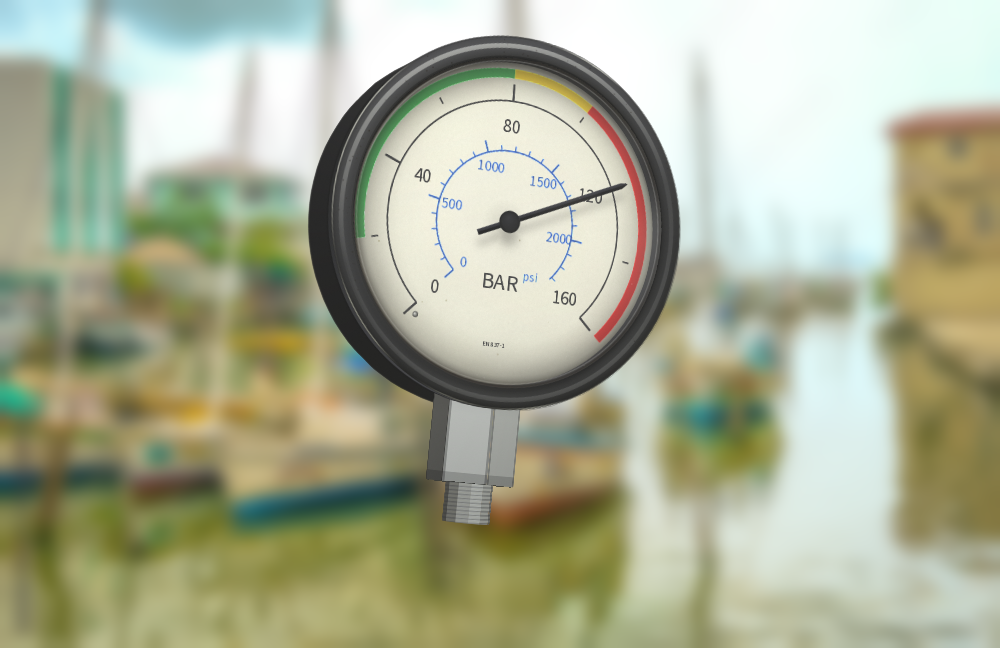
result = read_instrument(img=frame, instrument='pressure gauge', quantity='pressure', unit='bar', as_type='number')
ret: 120 bar
